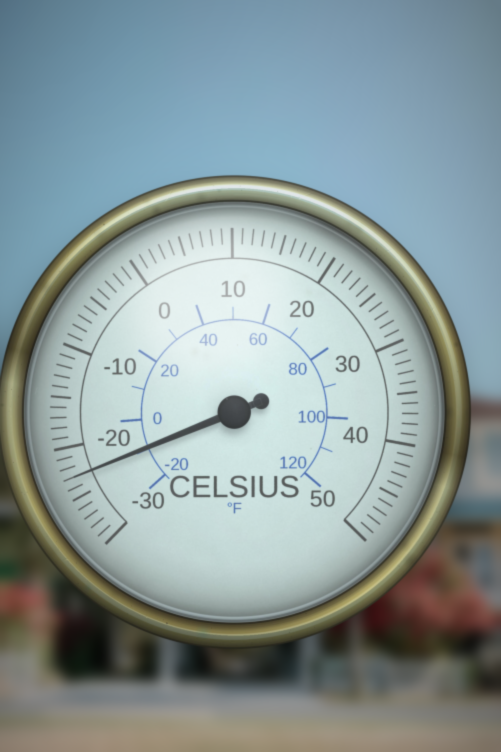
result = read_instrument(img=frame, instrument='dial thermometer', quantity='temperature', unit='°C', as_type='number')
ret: -23 °C
